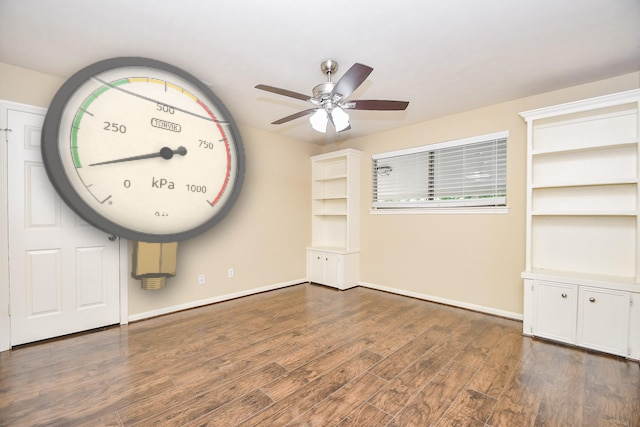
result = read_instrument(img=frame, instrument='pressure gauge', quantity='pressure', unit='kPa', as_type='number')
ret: 100 kPa
